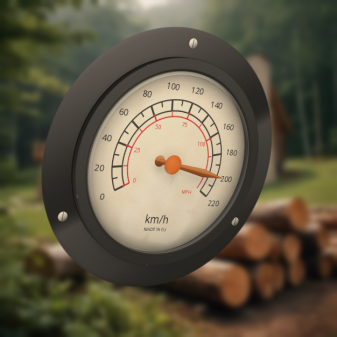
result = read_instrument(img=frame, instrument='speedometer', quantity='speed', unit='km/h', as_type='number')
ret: 200 km/h
